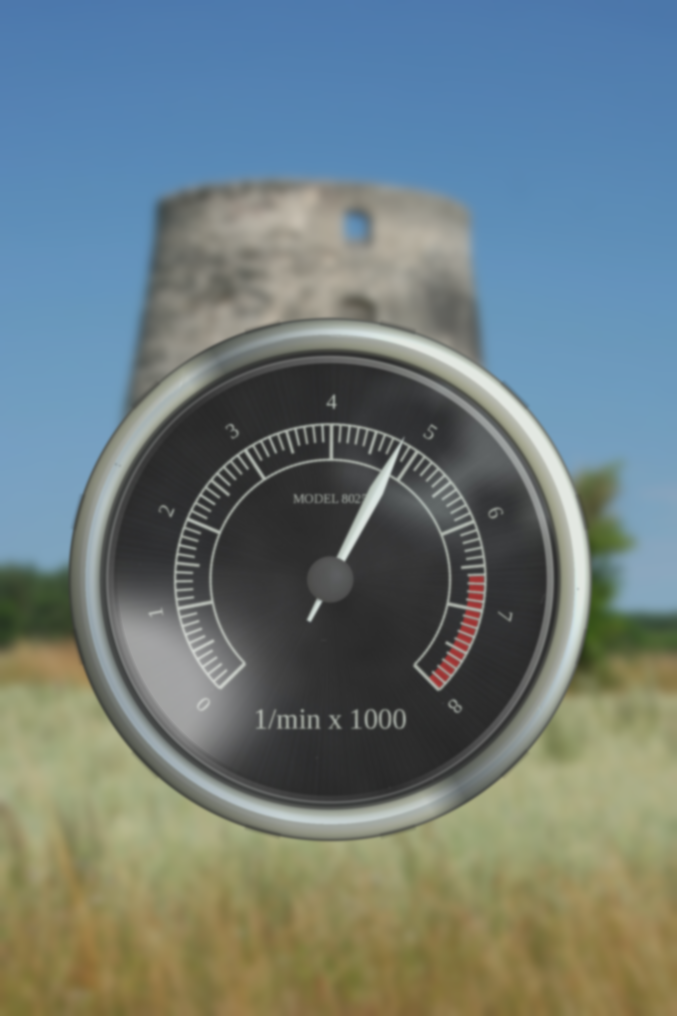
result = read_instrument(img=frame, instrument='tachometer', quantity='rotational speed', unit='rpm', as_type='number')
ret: 4800 rpm
